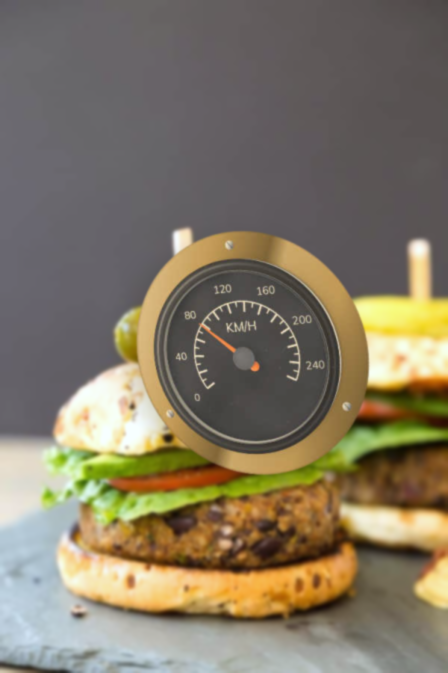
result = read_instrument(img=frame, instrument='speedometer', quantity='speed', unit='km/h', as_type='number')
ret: 80 km/h
